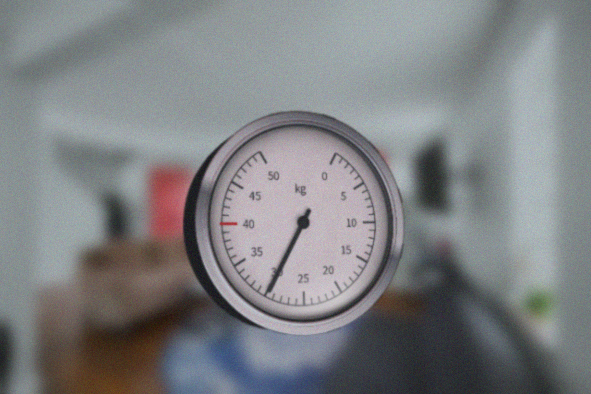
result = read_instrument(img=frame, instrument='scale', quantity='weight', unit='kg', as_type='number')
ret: 30 kg
